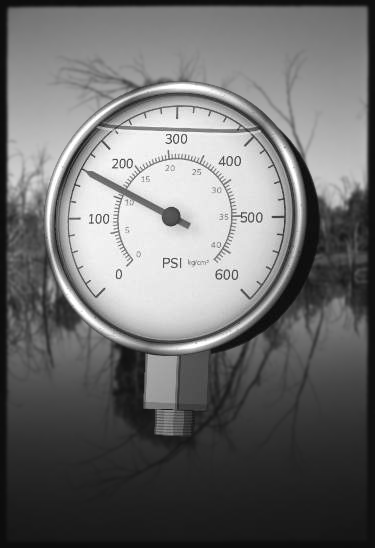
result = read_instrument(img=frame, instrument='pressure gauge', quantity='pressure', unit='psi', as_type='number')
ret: 160 psi
